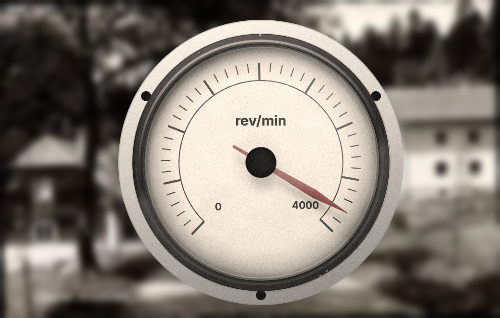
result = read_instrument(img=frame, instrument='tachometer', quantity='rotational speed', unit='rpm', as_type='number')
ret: 3800 rpm
